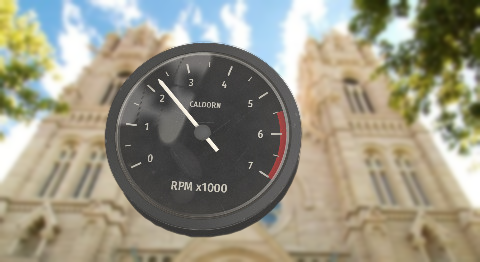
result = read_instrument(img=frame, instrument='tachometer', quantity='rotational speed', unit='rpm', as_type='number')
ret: 2250 rpm
